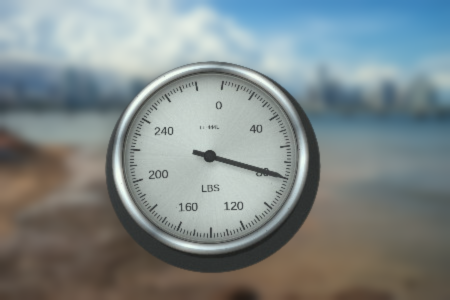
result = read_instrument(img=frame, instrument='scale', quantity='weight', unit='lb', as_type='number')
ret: 80 lb
